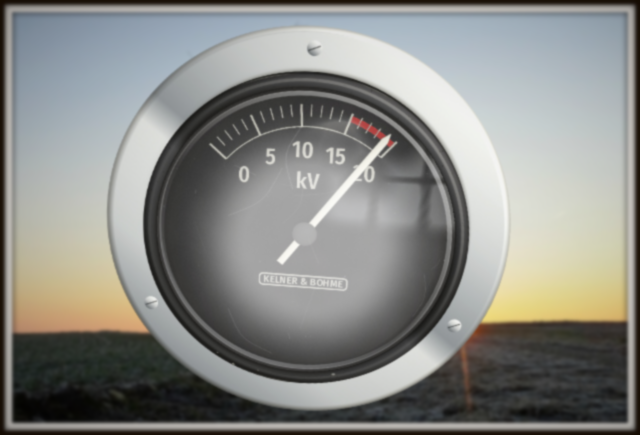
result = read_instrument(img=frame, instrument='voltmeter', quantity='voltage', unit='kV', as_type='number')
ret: 19 kV
